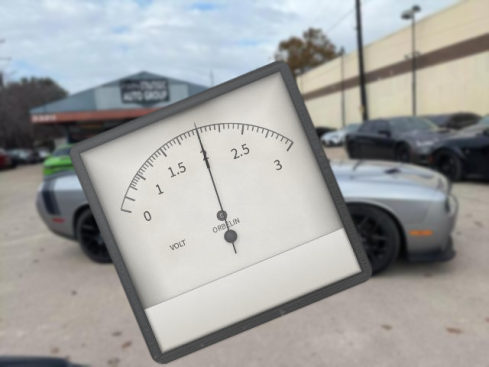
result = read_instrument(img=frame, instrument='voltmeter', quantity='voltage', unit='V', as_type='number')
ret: 2 V
